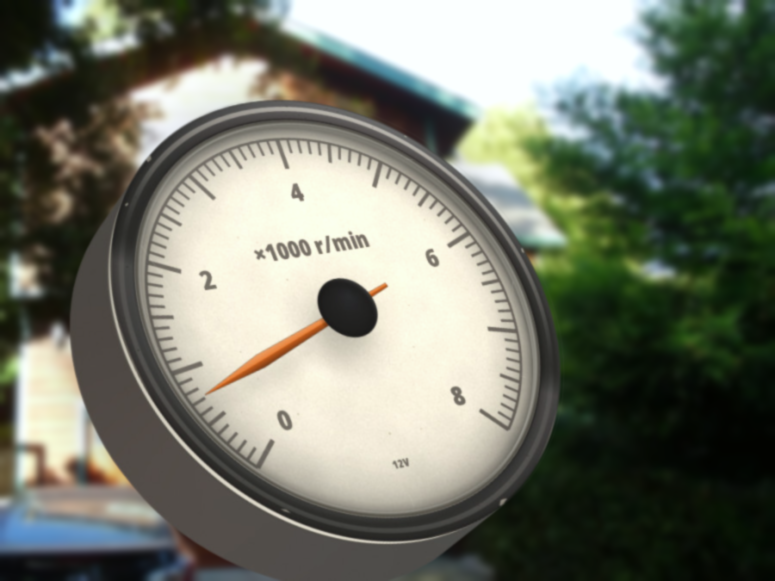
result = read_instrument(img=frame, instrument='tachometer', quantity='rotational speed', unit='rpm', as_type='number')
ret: 700 rpm
